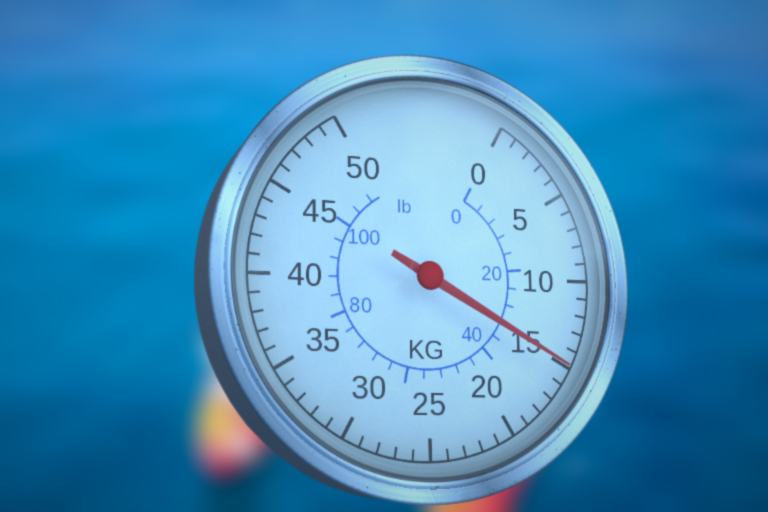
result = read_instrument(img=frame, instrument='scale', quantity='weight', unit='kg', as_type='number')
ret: 15 kg
